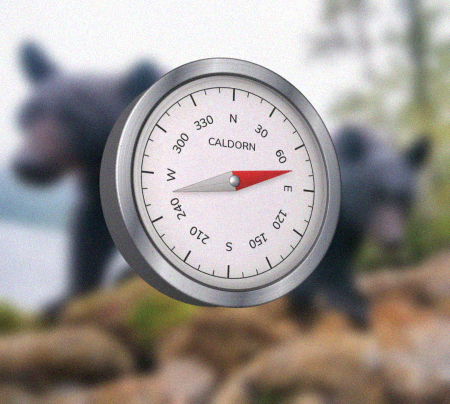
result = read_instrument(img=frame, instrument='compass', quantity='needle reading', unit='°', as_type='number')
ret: 75 °
